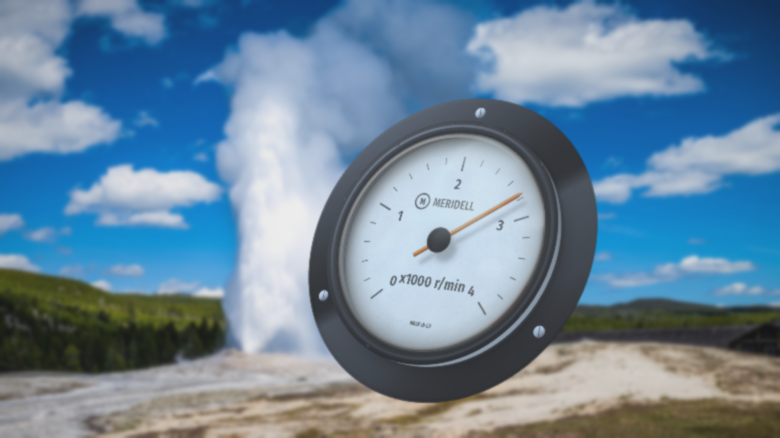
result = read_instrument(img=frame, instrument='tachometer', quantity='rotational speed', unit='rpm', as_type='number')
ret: 2800 rpm
